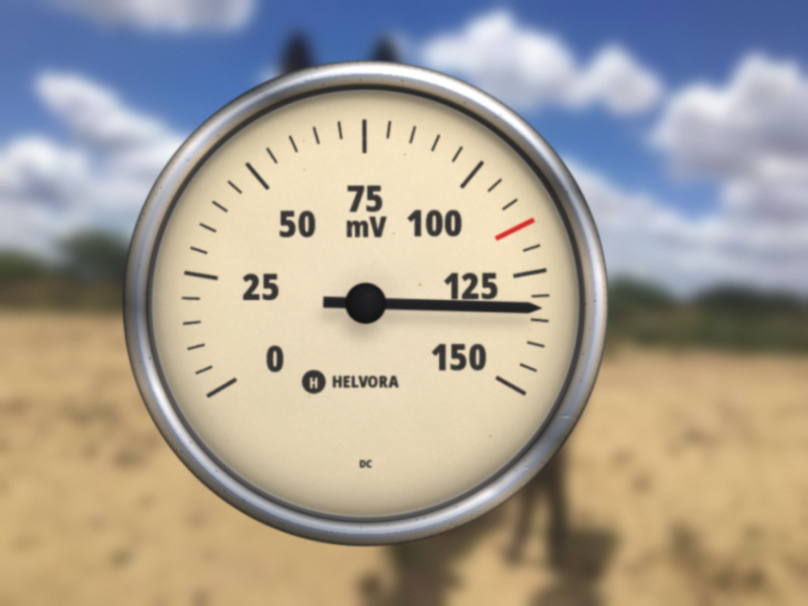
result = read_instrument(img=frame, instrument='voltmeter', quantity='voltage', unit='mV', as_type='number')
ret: 132.5 mV
